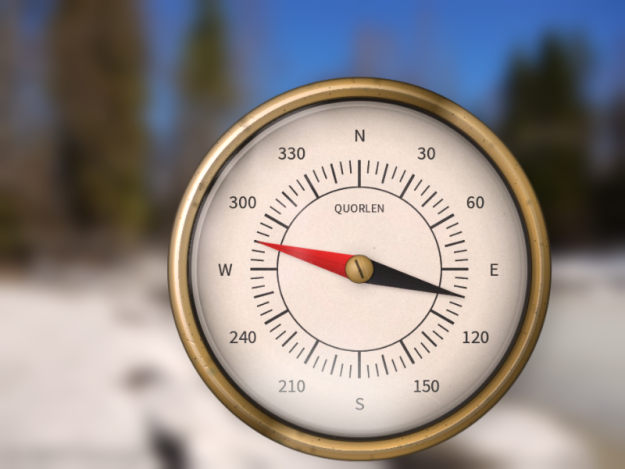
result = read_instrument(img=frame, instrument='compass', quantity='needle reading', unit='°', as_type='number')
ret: 285 °
